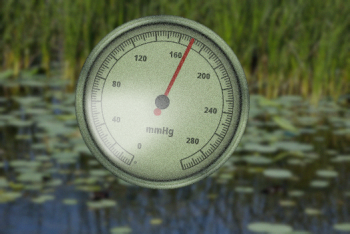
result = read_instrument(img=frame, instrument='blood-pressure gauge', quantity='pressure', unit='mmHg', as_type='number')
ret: 170 mmHg
